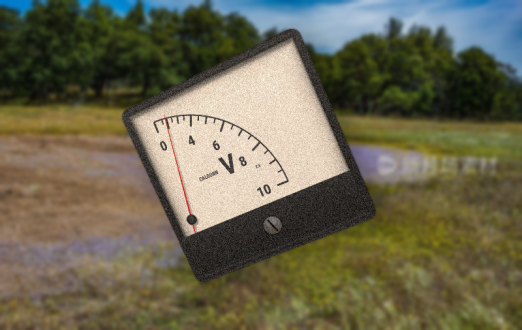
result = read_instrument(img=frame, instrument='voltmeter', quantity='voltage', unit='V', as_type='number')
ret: 2 V
